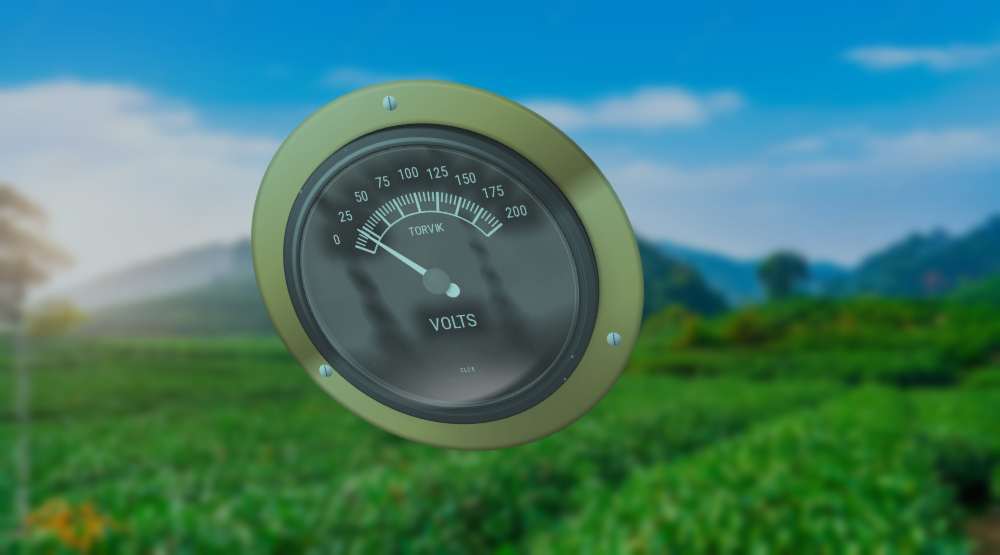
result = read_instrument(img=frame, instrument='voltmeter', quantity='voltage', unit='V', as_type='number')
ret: 25 V
